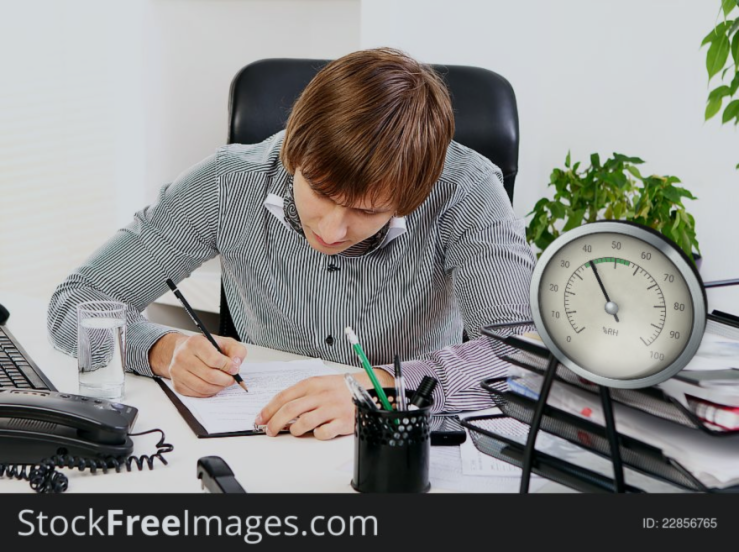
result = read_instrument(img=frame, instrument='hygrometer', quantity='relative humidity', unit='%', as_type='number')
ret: 40 %
